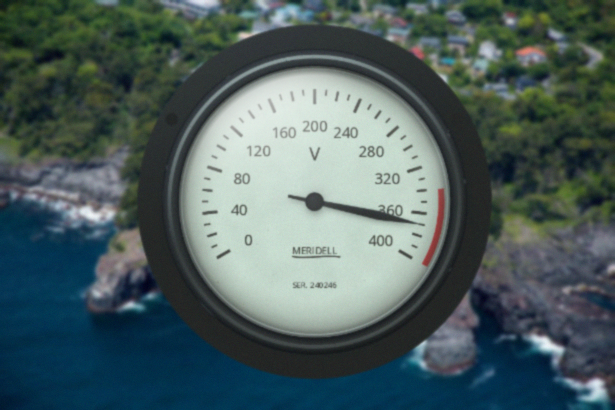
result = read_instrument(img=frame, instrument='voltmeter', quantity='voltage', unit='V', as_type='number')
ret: 370 V
